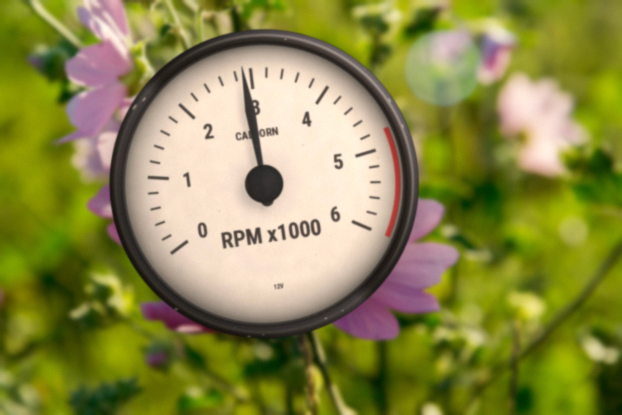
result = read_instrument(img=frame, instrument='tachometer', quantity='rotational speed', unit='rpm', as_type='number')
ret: 2900 rpm
